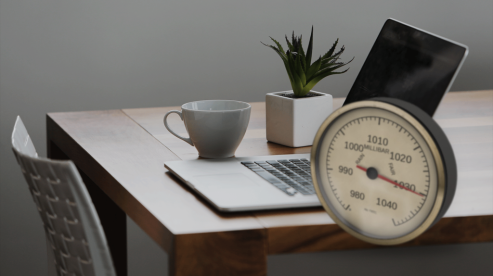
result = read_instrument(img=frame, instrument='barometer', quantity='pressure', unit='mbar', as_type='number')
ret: 1030 mbar
